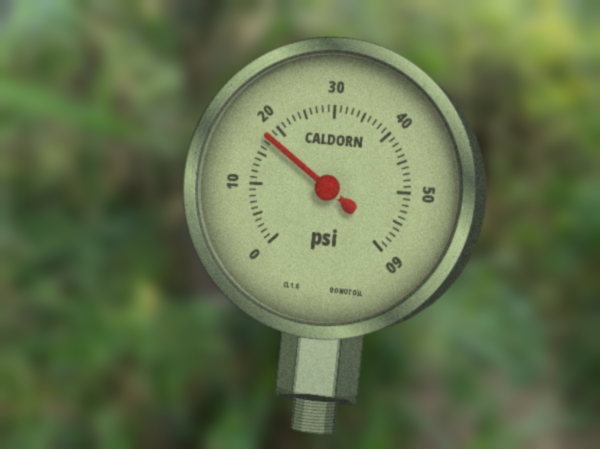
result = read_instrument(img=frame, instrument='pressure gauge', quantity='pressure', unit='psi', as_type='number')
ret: 18 psi
